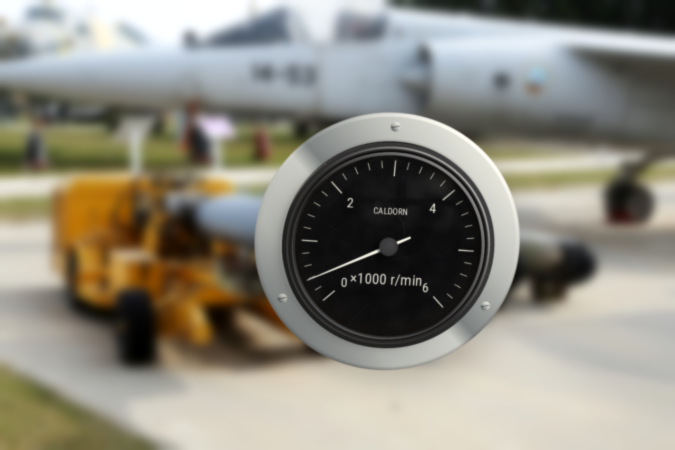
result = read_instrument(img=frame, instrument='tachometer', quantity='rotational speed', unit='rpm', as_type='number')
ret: 400 rpm
